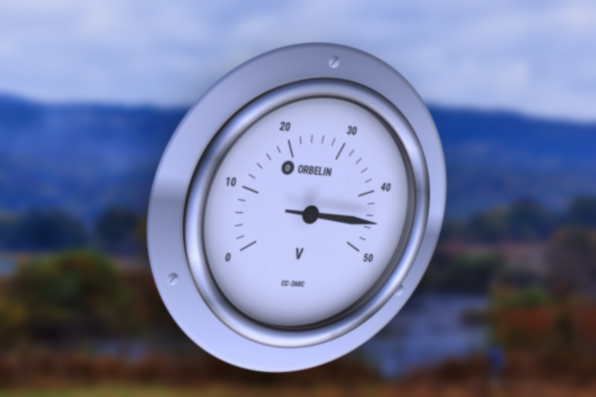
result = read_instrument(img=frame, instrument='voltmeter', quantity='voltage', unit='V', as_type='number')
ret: 45 V
